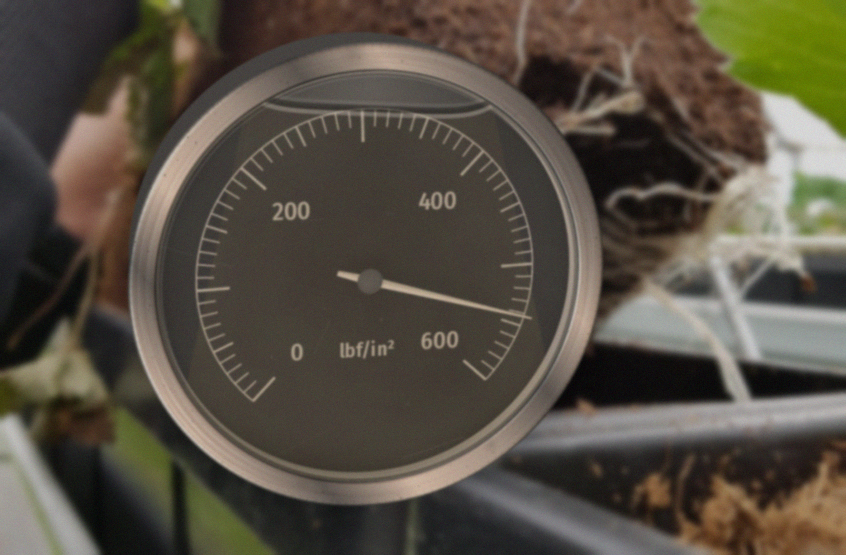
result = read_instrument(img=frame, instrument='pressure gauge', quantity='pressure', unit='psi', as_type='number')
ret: 540 psi
